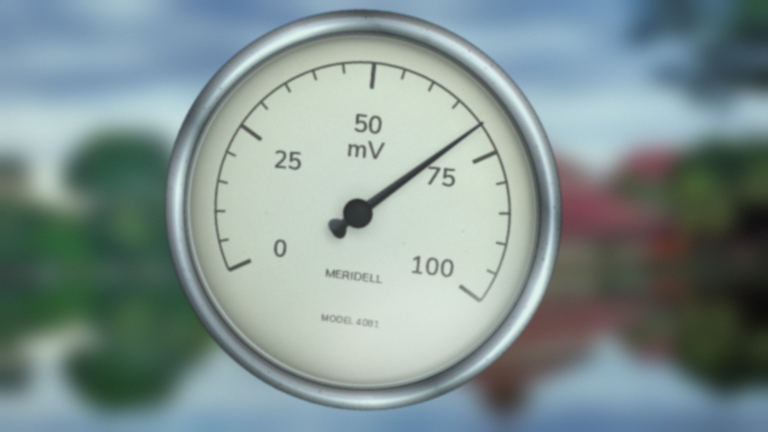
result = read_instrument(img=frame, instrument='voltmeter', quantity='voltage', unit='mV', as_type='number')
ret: 70 mV
